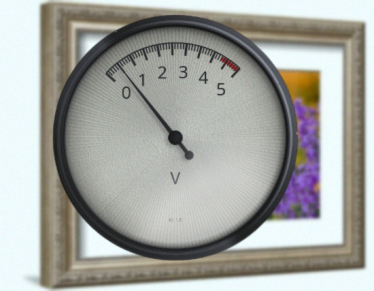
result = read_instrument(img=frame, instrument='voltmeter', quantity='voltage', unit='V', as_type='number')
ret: 0.5 V
